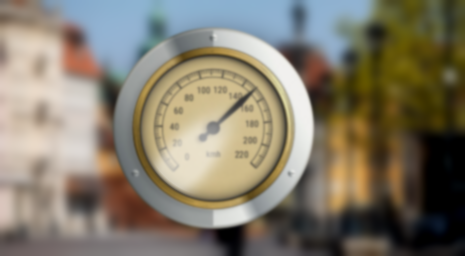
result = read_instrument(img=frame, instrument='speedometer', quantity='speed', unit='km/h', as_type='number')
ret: 150 km/h
